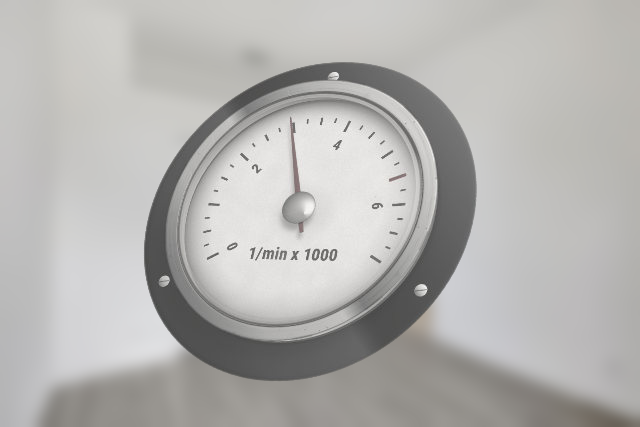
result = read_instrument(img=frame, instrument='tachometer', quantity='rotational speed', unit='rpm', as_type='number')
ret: 3000 rpm
